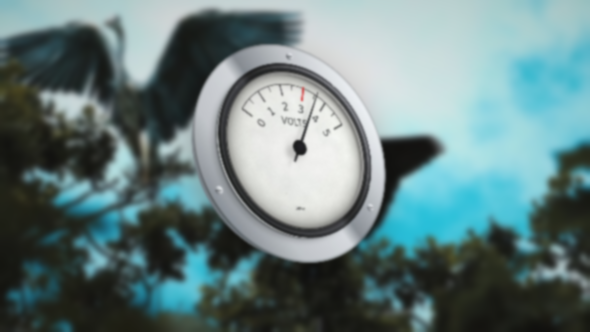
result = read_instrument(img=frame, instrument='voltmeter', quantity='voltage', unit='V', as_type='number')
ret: 3.5 V
